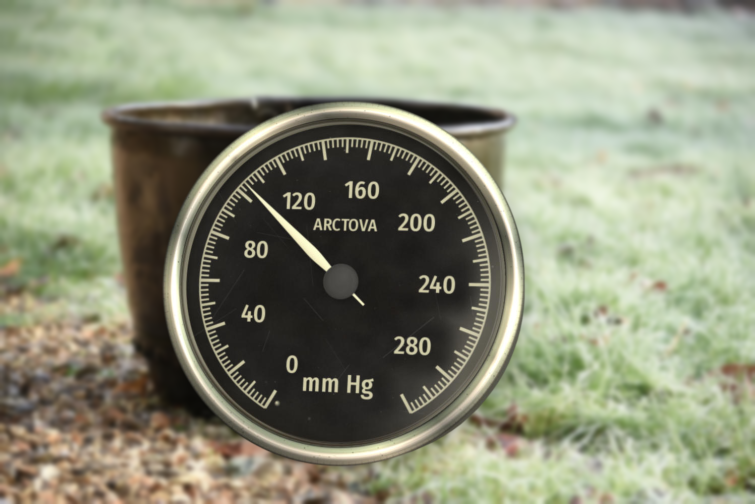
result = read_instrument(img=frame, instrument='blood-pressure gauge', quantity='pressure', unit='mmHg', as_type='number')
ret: 104 mmHg
